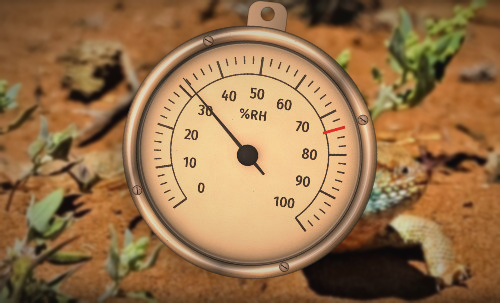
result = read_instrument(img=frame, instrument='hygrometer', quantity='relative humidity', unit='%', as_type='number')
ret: 32 %
